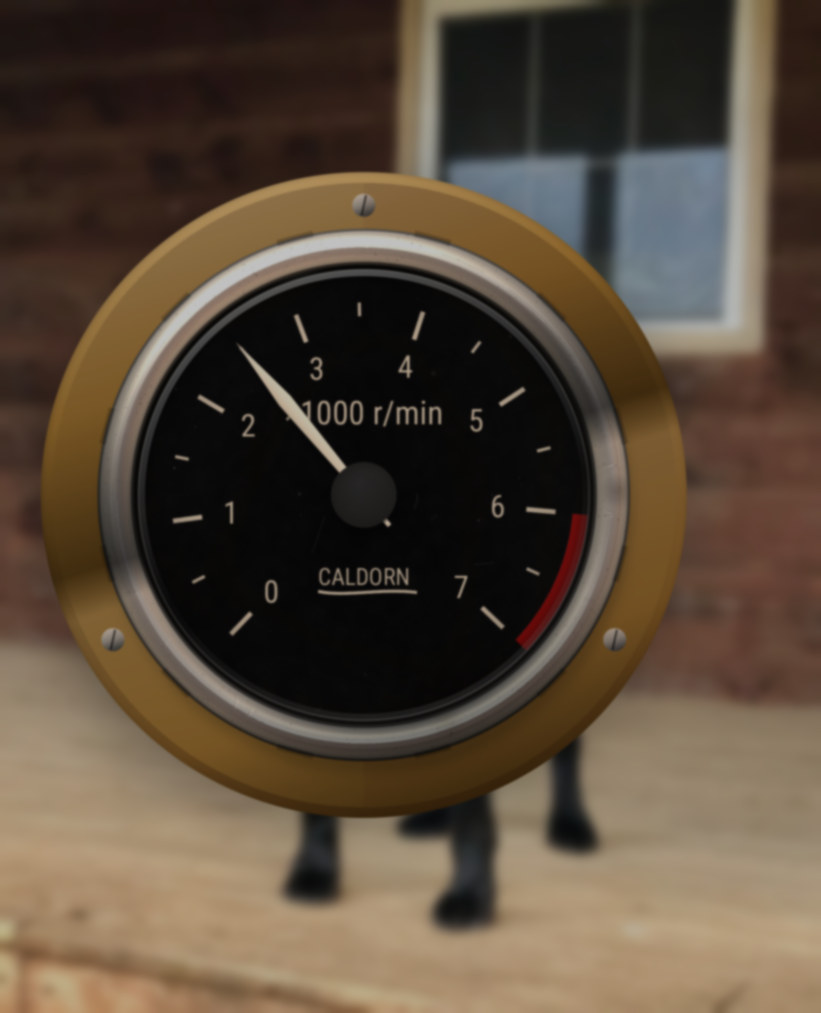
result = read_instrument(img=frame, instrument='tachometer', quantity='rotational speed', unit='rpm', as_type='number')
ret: 2500 rpm
